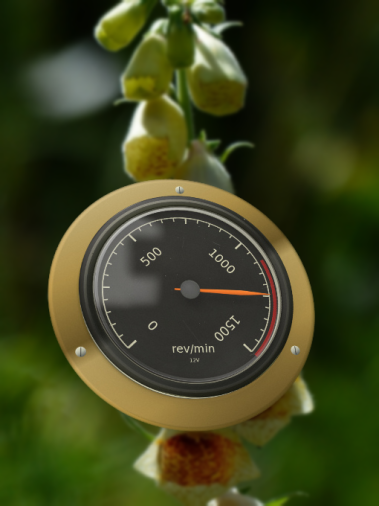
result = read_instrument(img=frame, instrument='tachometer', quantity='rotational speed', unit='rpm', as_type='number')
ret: 1250 rpm
